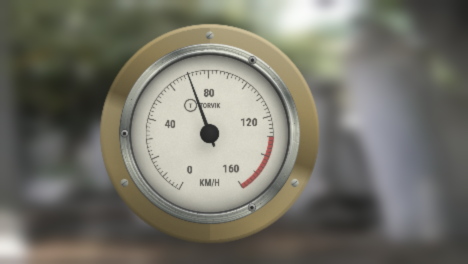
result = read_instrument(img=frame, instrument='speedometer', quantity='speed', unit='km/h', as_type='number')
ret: 70 km/h
